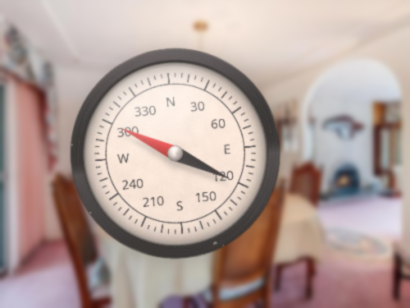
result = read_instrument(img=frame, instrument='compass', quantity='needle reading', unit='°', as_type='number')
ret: 300 °
